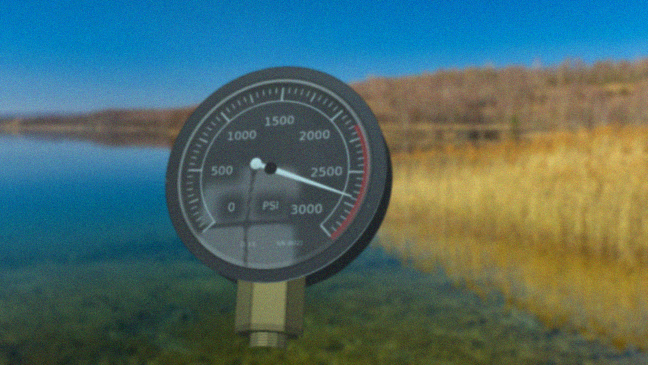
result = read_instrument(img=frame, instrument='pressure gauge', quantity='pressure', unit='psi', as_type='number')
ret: 2700 psi
